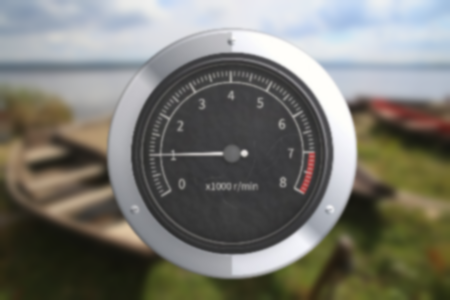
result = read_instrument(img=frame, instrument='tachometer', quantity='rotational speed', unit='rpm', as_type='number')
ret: 1000 rpm
